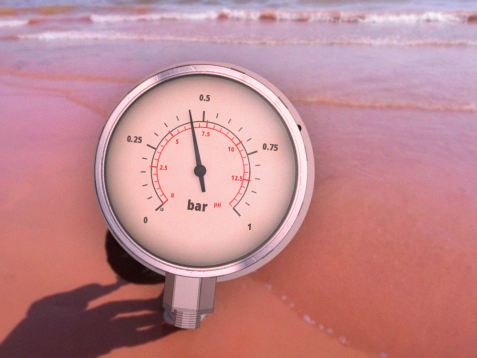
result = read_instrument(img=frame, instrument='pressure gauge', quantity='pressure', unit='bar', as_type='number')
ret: 0.45 bar
